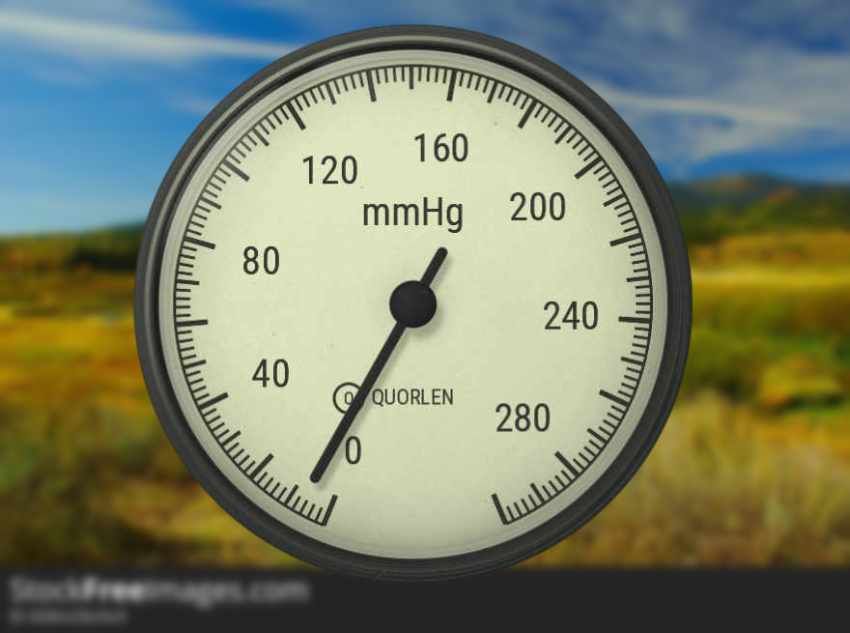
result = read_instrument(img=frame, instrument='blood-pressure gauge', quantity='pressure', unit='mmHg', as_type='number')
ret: 7 mmHg
